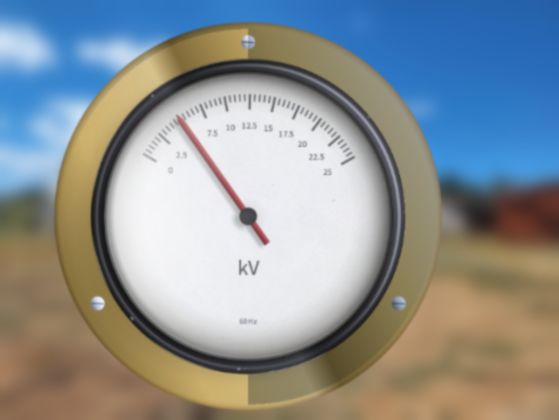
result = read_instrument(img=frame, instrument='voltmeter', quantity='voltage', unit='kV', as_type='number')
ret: 5 kV
